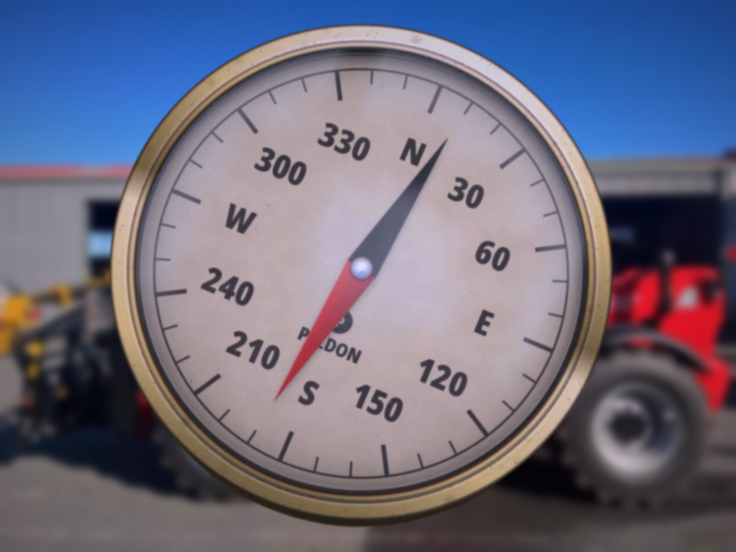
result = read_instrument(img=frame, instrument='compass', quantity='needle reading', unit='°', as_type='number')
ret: 190 °
